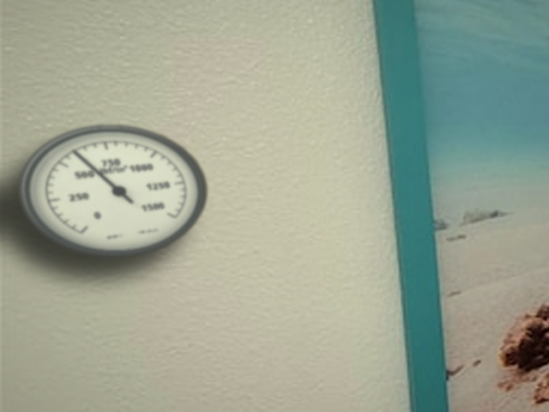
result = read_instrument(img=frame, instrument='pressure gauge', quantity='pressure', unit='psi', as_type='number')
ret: 600 psi
